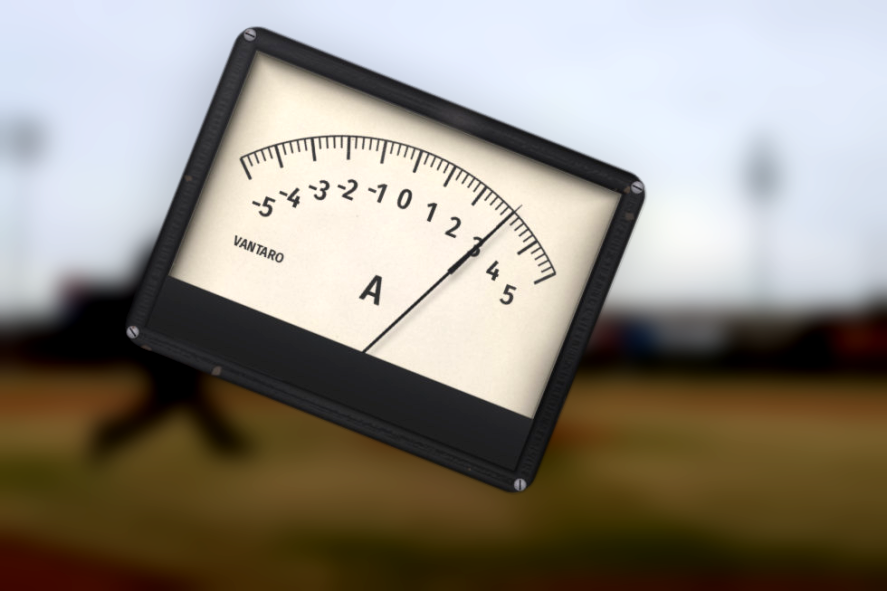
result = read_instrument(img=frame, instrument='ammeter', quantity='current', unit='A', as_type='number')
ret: 3 A
